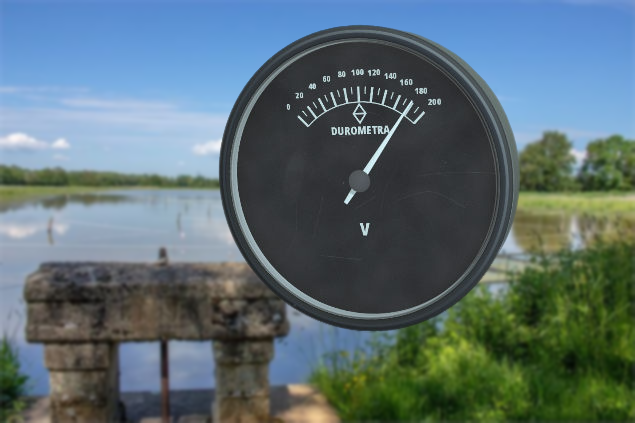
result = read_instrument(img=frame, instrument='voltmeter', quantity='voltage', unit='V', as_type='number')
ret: 180 V
